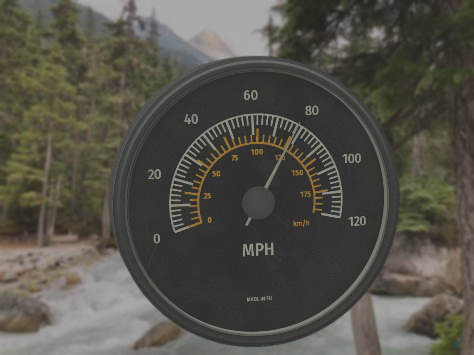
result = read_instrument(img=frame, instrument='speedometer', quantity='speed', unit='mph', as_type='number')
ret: 78 mph
